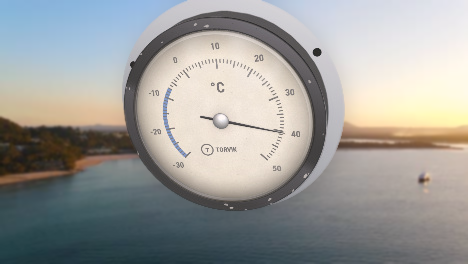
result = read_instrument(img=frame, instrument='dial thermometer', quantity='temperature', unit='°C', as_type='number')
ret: 40 °C
